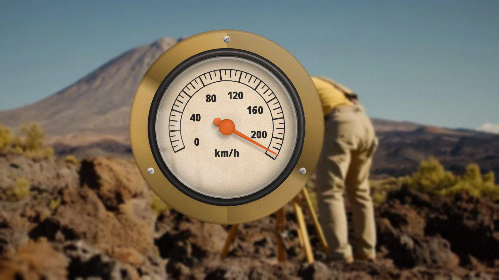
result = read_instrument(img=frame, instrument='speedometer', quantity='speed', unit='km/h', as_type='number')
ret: 215 km/h
